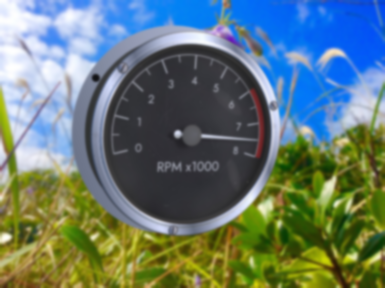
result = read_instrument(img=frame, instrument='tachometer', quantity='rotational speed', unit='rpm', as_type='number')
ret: 7500 rpm
